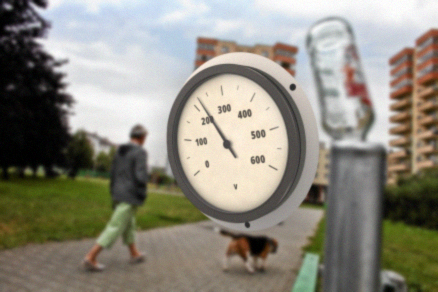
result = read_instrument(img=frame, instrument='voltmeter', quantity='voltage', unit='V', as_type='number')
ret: 225 V
